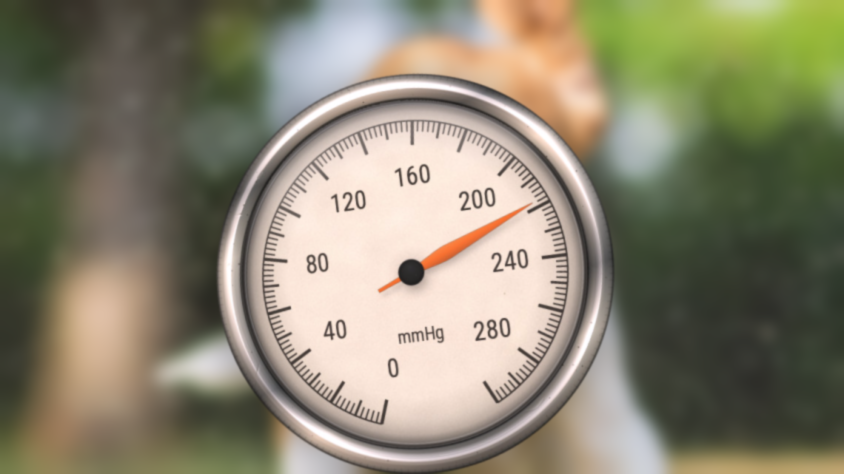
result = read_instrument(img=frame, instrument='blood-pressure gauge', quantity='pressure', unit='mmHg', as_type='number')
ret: 218 mmHg
